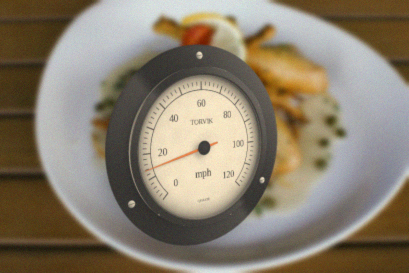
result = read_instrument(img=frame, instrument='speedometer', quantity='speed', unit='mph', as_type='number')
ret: 14 mph
